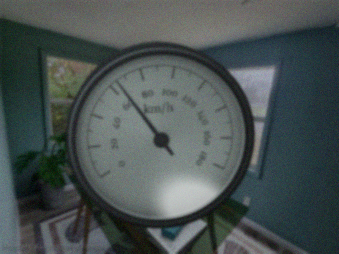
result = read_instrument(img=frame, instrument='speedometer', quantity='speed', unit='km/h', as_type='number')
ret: 65 km/h
